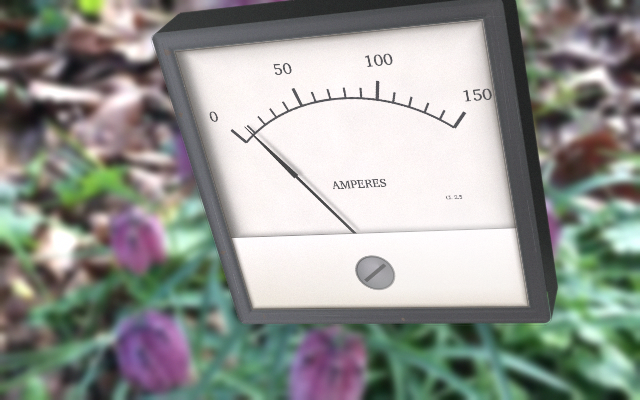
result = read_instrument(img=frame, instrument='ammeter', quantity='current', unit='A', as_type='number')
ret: 10 A
